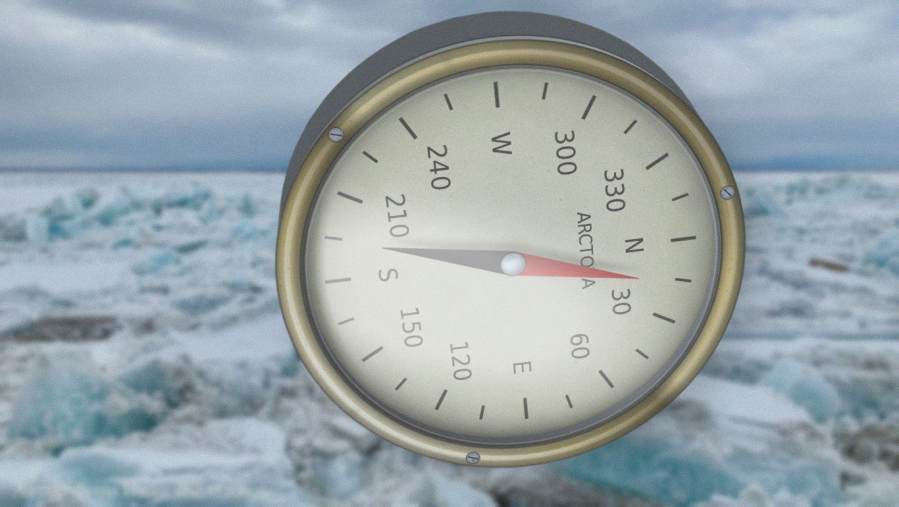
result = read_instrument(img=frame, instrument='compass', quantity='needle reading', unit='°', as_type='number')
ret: 15 °
